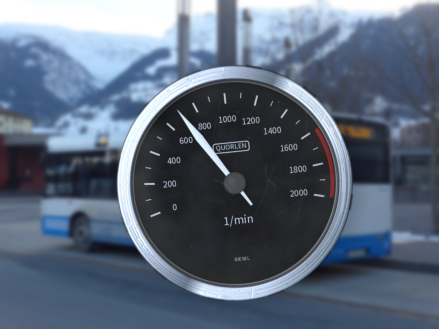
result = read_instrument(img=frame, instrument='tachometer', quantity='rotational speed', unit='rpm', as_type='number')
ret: 700 rpm
